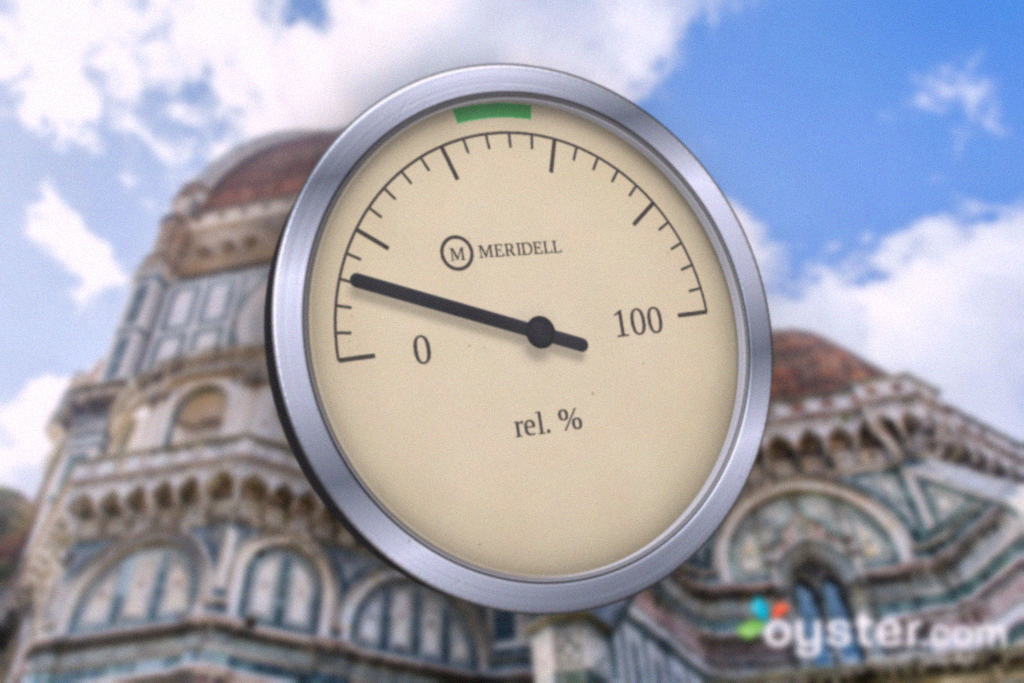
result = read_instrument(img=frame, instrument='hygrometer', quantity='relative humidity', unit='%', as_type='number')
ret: 12 %
